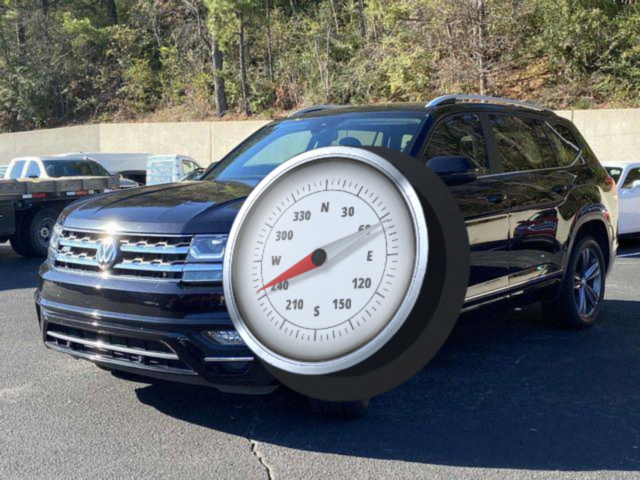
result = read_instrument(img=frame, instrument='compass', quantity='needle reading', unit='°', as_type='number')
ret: 245 °
